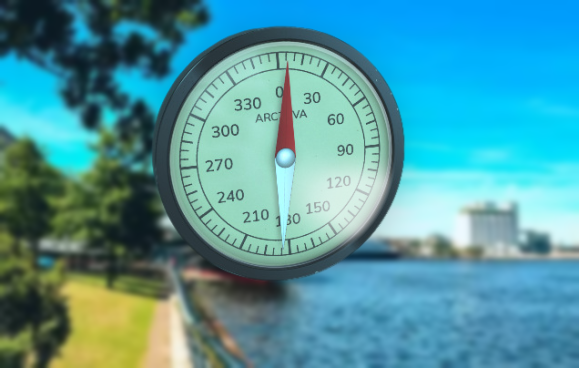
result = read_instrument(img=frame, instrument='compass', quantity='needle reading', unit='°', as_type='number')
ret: 5 °
